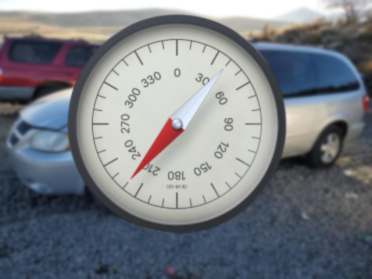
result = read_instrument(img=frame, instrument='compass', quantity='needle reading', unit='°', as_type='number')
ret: 220 °
